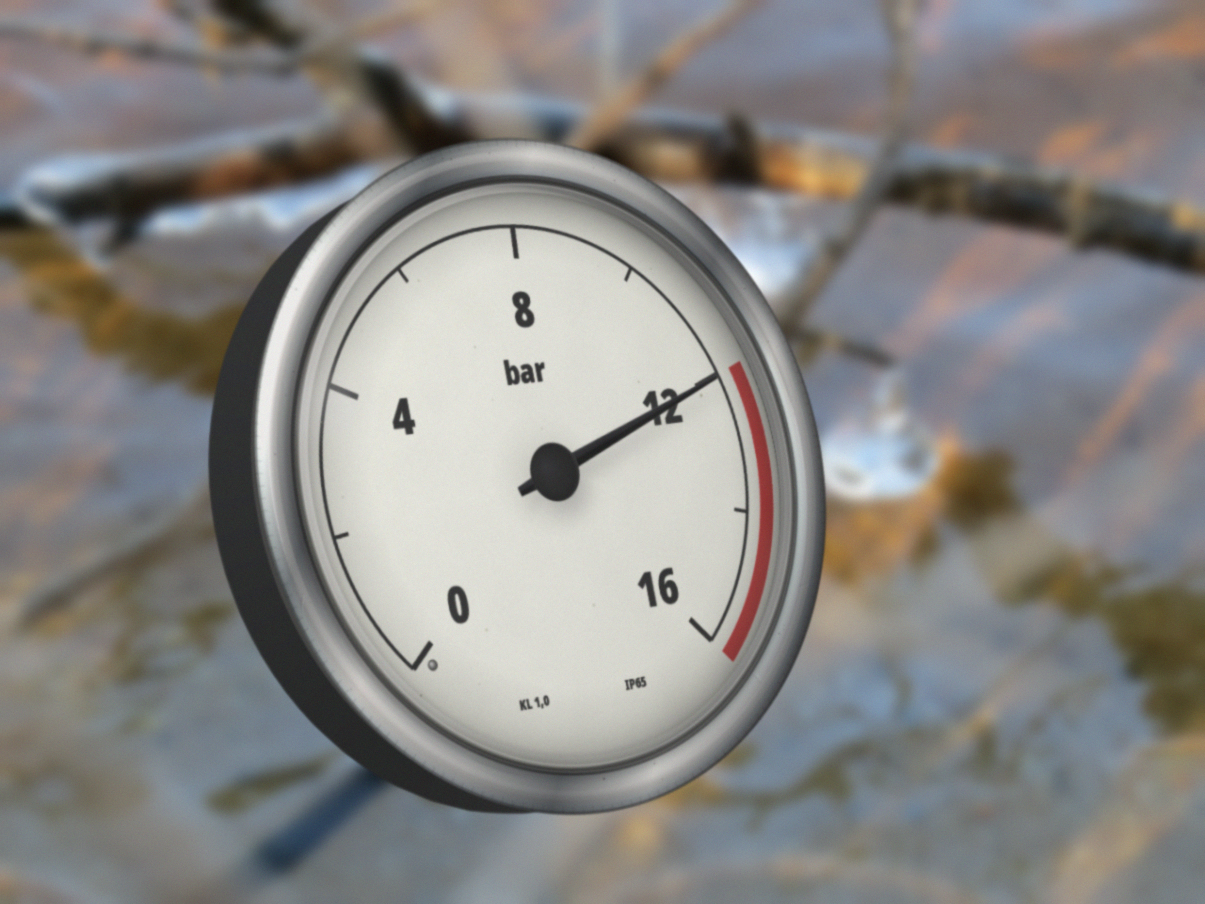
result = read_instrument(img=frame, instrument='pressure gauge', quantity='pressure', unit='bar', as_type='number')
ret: 12 bar
